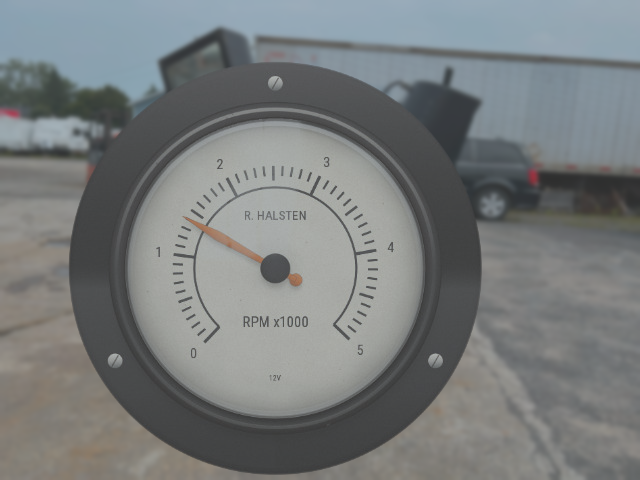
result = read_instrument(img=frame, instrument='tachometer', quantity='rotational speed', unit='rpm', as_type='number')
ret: 1400 rpm
